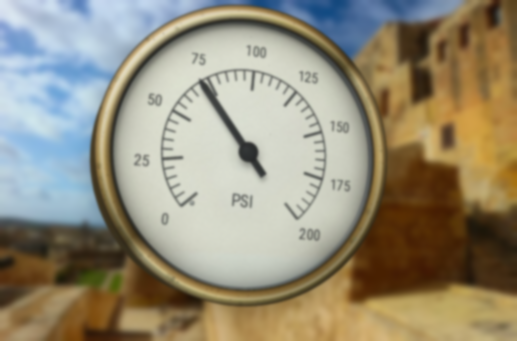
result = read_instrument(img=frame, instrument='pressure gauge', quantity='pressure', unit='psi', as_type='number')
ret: 70 psi
